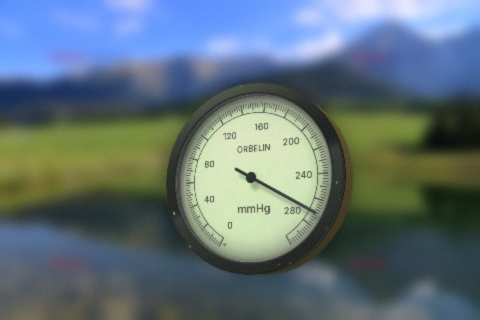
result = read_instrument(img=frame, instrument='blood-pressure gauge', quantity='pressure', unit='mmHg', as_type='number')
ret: 270 mmHg
